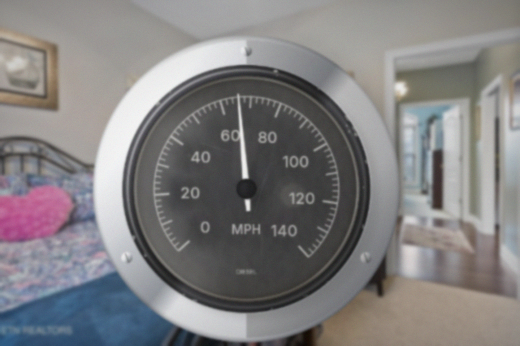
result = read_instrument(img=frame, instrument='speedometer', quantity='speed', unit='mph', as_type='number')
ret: 66 mph
